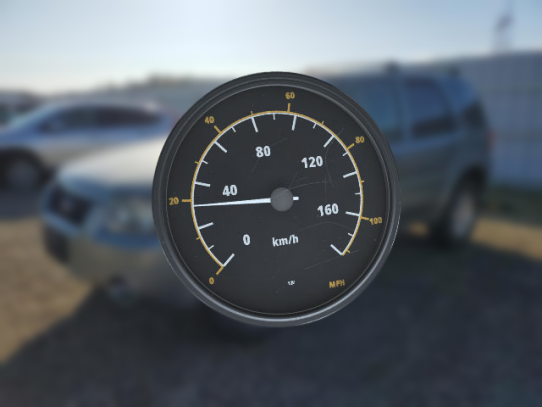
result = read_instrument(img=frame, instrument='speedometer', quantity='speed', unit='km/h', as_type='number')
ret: 30 km/h
